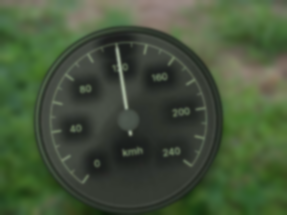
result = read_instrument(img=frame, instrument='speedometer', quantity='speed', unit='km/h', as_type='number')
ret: 120 km/h
